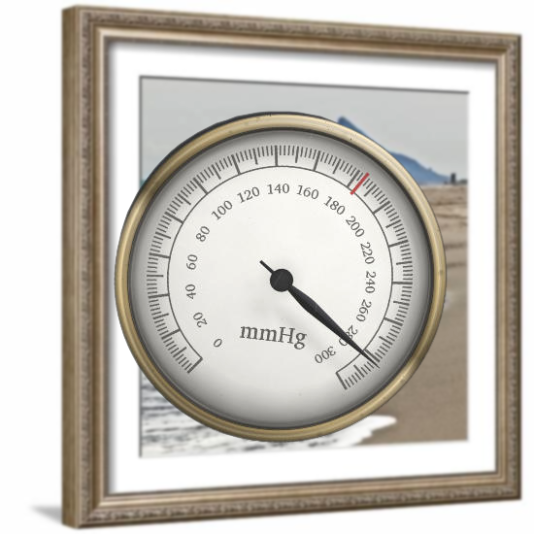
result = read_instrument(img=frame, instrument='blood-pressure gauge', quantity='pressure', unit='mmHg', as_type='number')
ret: 282 mmHg
